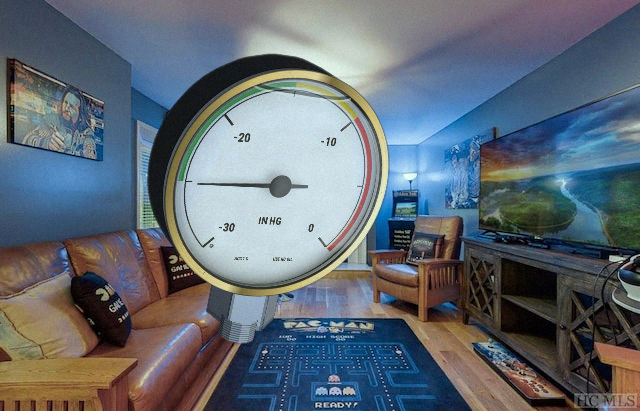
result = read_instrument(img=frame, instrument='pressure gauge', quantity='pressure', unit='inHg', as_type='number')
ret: -25 inHg
